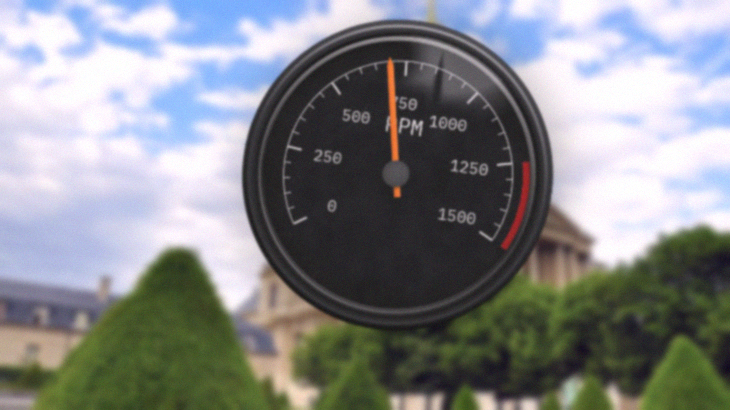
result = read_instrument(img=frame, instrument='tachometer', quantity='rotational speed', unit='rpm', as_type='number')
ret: 700 rpm
